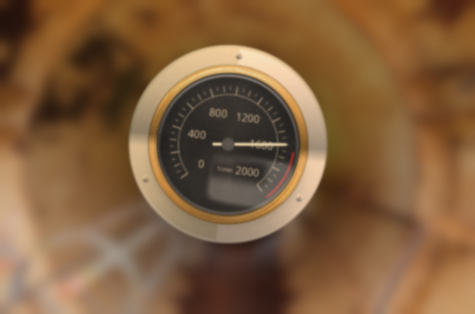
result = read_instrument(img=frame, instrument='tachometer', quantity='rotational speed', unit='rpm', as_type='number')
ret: 1600 rpm
